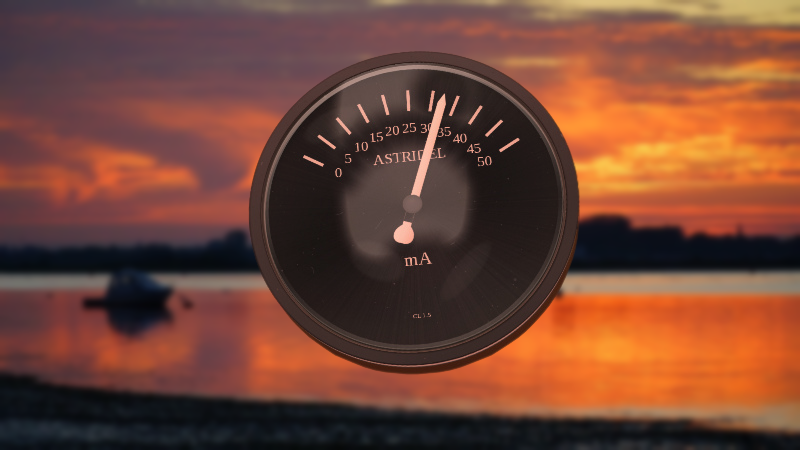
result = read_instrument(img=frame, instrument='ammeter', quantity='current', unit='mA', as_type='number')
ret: 32.5 mA
